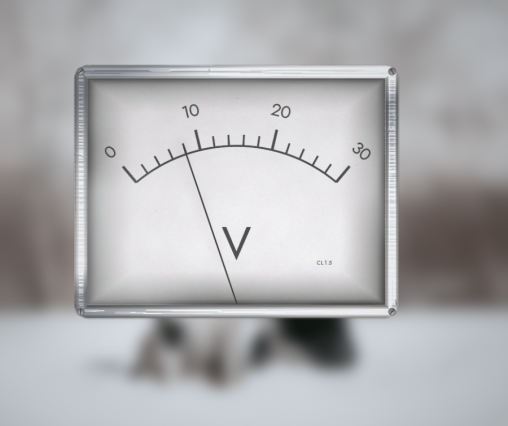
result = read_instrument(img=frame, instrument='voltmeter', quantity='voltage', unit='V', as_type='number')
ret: 8 V
